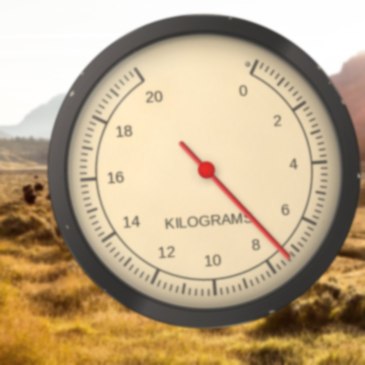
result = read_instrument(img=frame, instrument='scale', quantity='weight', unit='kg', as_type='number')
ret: 7.4 kg
